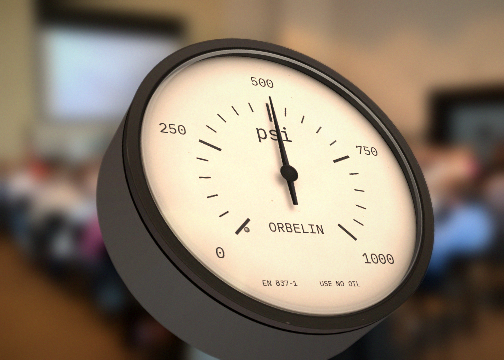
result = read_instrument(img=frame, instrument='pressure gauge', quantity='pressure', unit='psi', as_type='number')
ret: 500 psi
